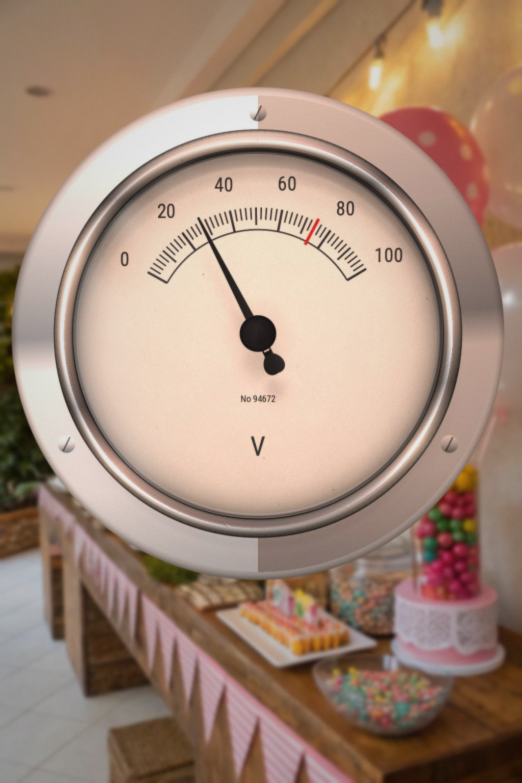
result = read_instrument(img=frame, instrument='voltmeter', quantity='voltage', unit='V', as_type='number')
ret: 28 V
